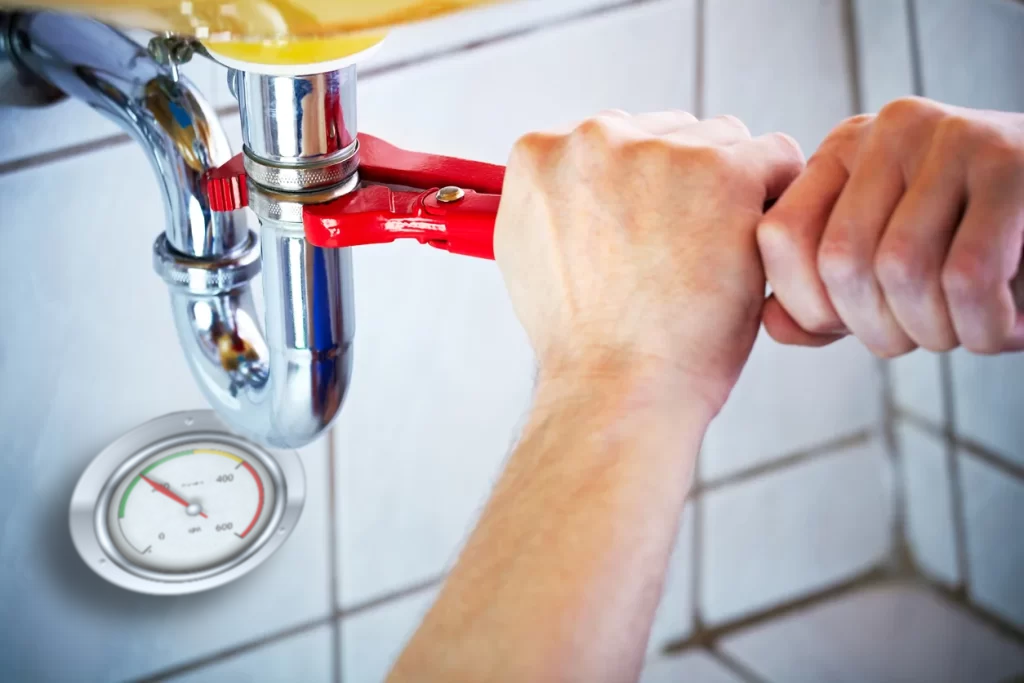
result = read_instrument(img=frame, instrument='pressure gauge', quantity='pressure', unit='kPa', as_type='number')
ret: 200 kPa
